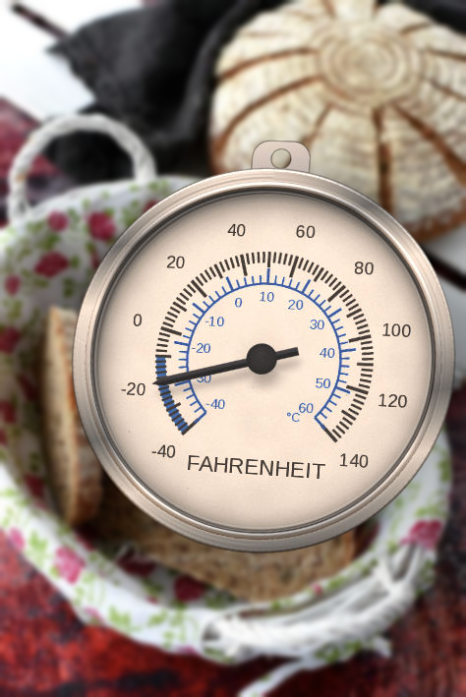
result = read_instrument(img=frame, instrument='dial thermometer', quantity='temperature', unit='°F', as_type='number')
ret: -20 °F
